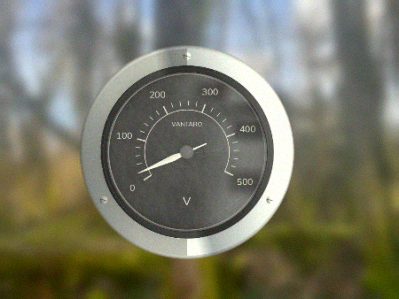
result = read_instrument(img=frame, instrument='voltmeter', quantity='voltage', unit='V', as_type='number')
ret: 20 V
